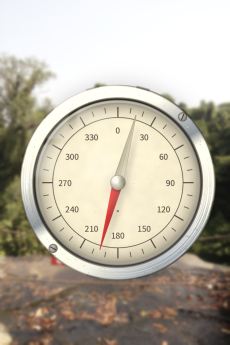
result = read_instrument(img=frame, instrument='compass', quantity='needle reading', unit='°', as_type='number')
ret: 195 °
